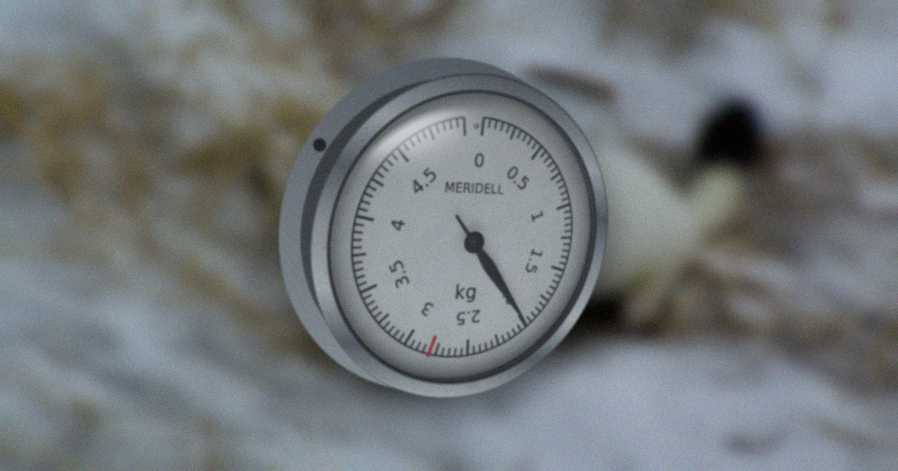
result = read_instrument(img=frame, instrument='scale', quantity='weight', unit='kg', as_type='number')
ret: 2 kg
